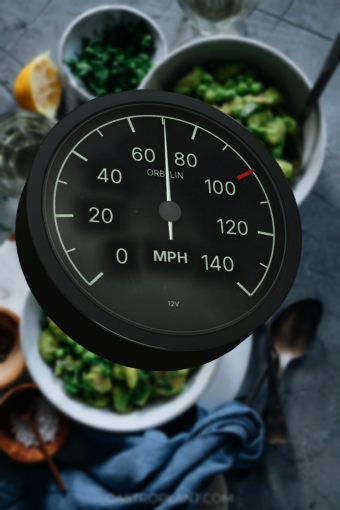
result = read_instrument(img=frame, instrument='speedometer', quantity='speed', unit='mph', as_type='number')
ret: 70 mph
